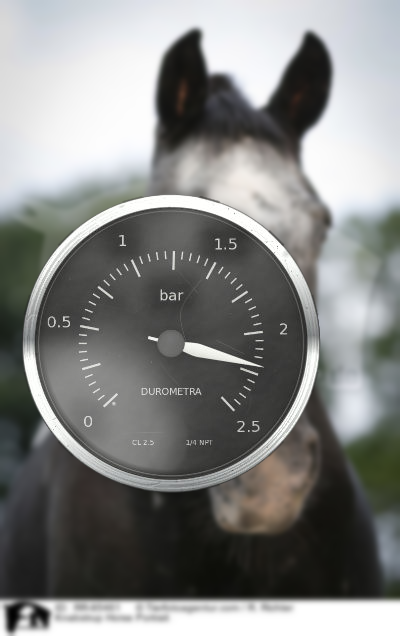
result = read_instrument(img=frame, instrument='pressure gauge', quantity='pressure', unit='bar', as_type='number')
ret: 2.2 bar
